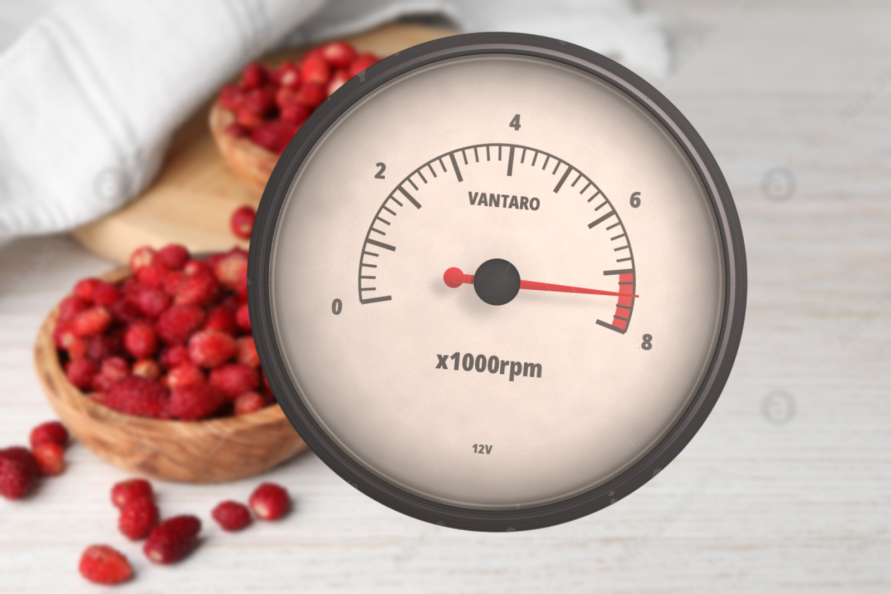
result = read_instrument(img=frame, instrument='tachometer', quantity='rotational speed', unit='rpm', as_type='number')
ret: 7400 rpm
